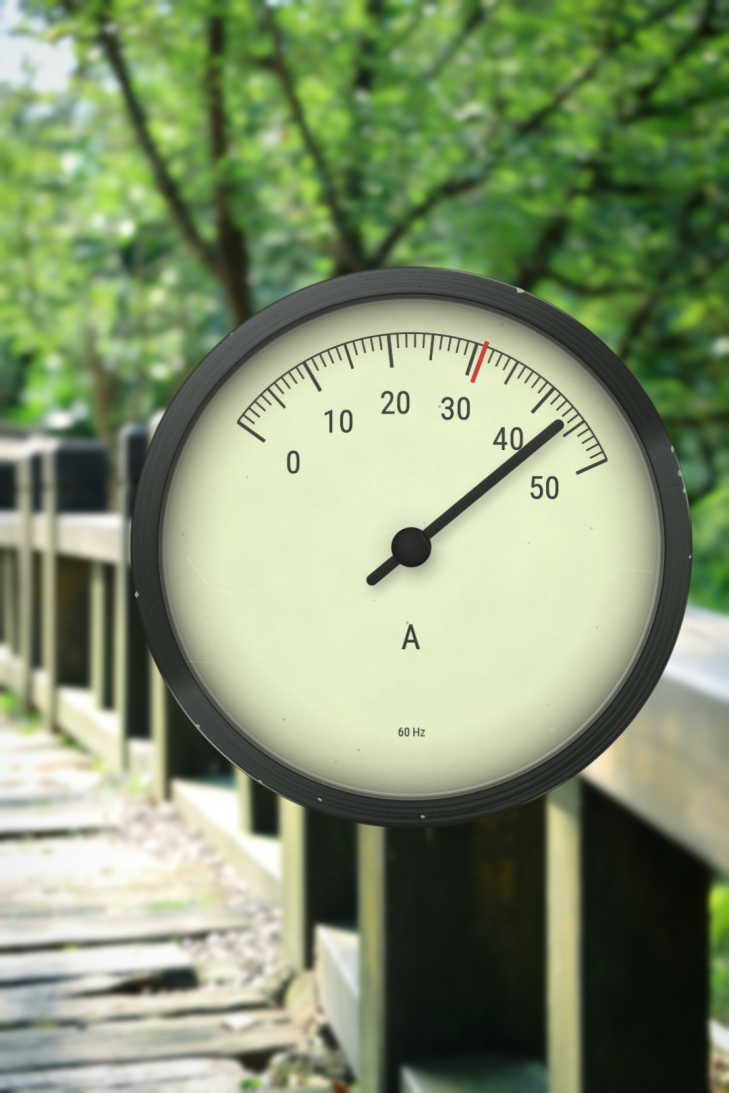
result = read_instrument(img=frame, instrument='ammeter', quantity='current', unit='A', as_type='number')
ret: 43.5 A
